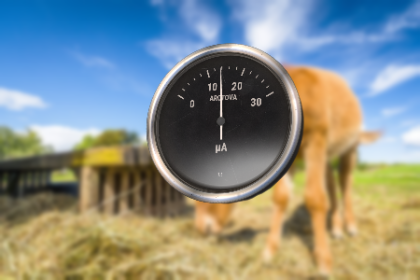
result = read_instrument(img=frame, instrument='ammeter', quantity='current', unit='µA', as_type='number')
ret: 14 µA
